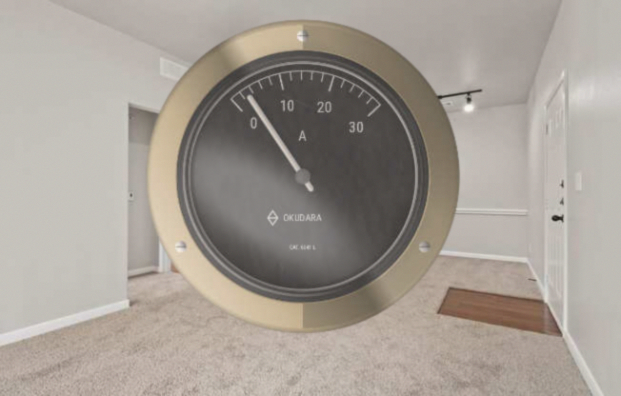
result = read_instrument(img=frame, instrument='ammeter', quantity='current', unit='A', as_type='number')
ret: 3 A
